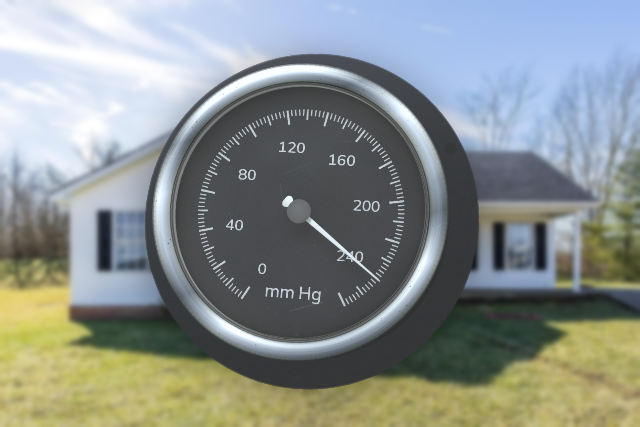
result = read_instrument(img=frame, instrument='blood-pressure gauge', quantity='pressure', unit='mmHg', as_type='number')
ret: 240 mmHg
